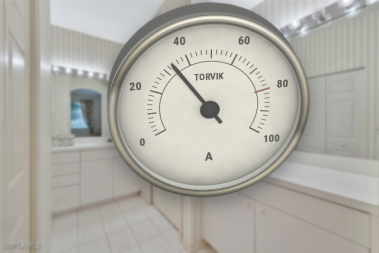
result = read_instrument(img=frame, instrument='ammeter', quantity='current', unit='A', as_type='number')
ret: 34 A
